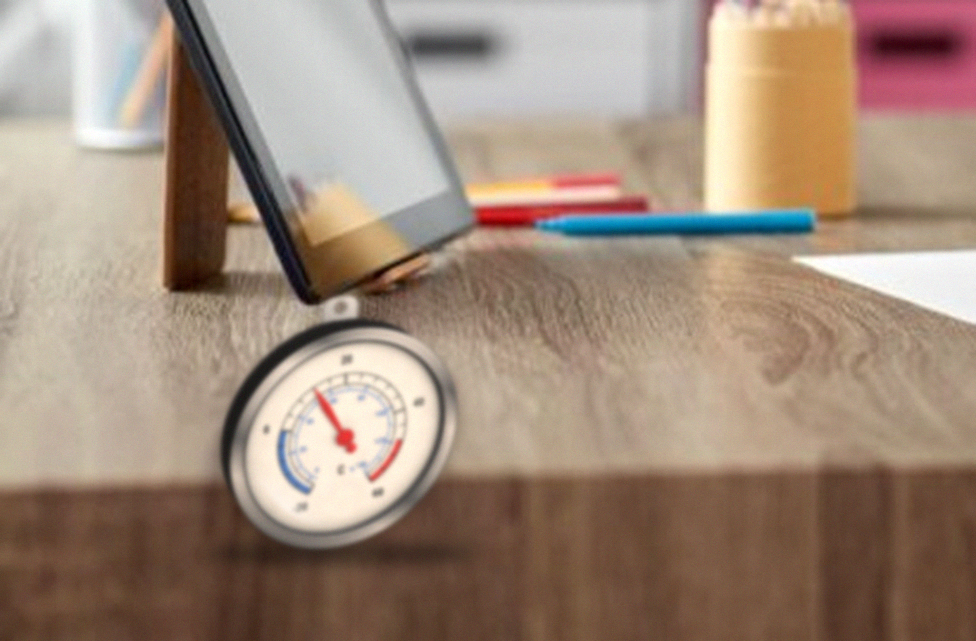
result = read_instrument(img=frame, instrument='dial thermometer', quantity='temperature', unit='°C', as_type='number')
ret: 12 °C
